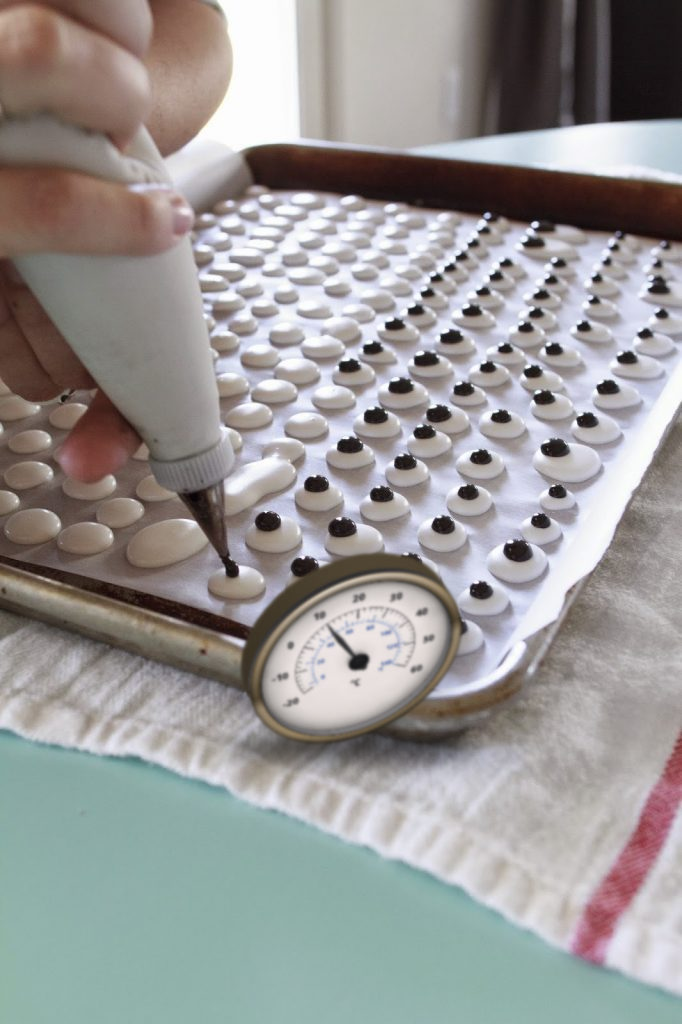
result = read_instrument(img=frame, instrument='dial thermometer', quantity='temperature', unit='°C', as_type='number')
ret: 10 °C
